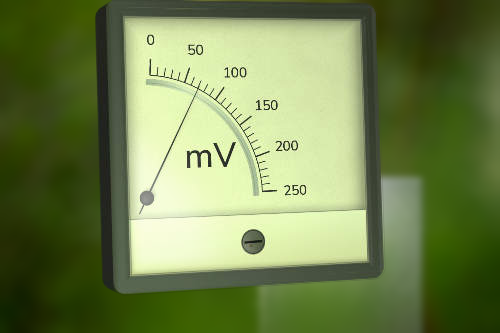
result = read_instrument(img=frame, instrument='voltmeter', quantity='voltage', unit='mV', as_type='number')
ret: 70 mV
